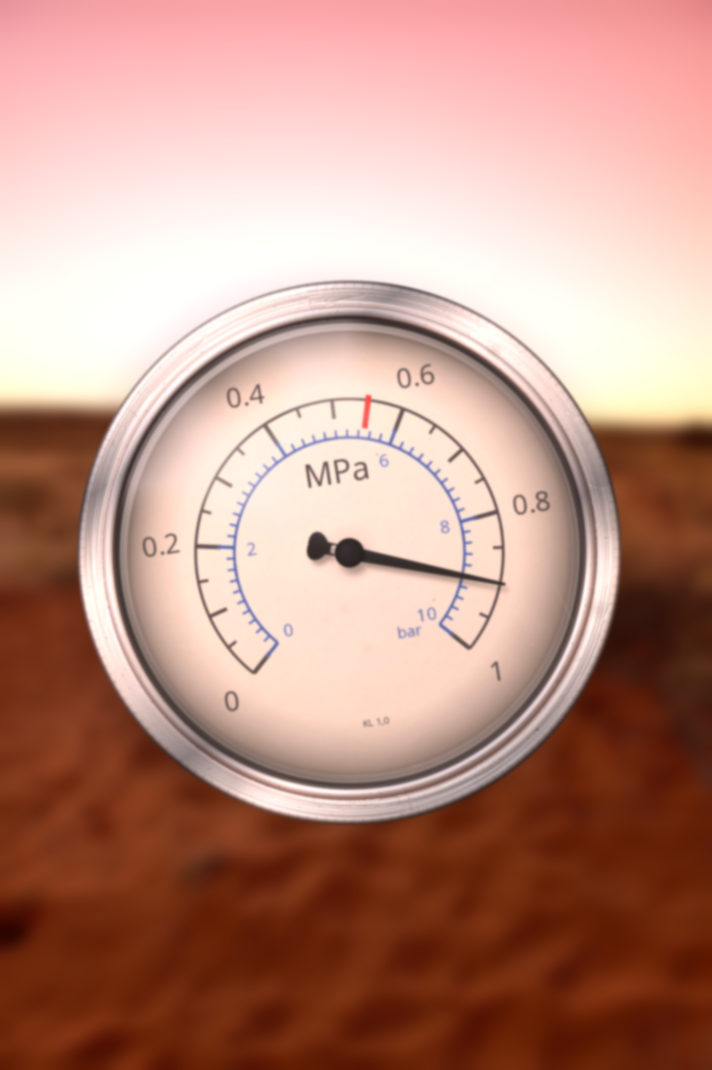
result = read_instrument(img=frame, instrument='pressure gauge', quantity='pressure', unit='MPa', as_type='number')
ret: 0.9 MPa
